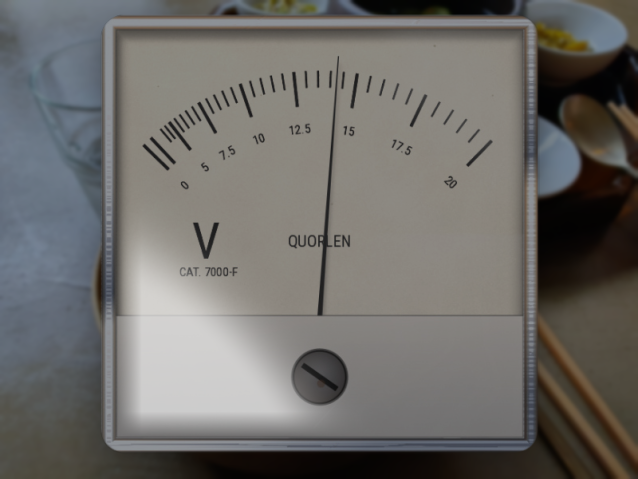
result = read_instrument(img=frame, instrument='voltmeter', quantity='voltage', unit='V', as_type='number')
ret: 14.25 V
